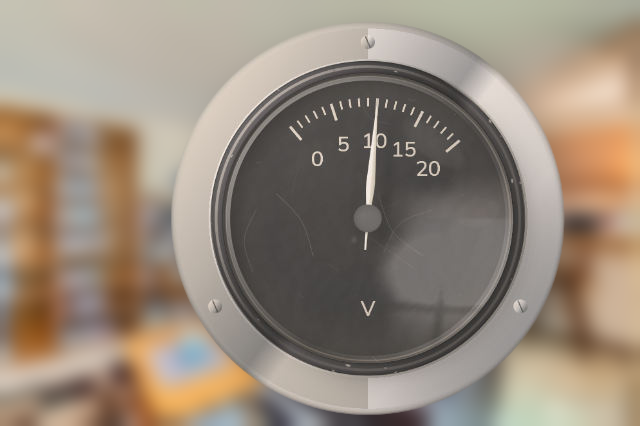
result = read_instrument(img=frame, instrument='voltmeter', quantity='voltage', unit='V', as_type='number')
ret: 10 V
